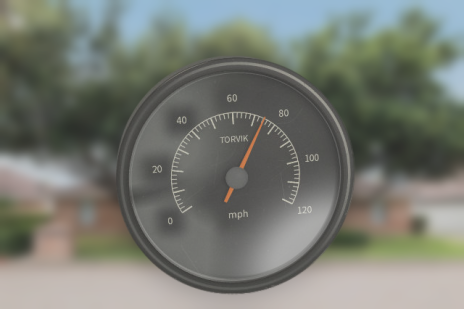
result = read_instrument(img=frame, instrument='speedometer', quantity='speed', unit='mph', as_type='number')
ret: 74 mph
